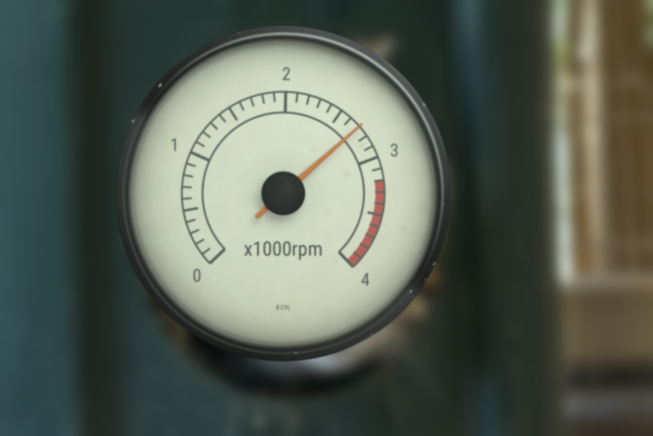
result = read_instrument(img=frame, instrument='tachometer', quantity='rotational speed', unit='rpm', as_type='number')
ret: 2700 rpm
